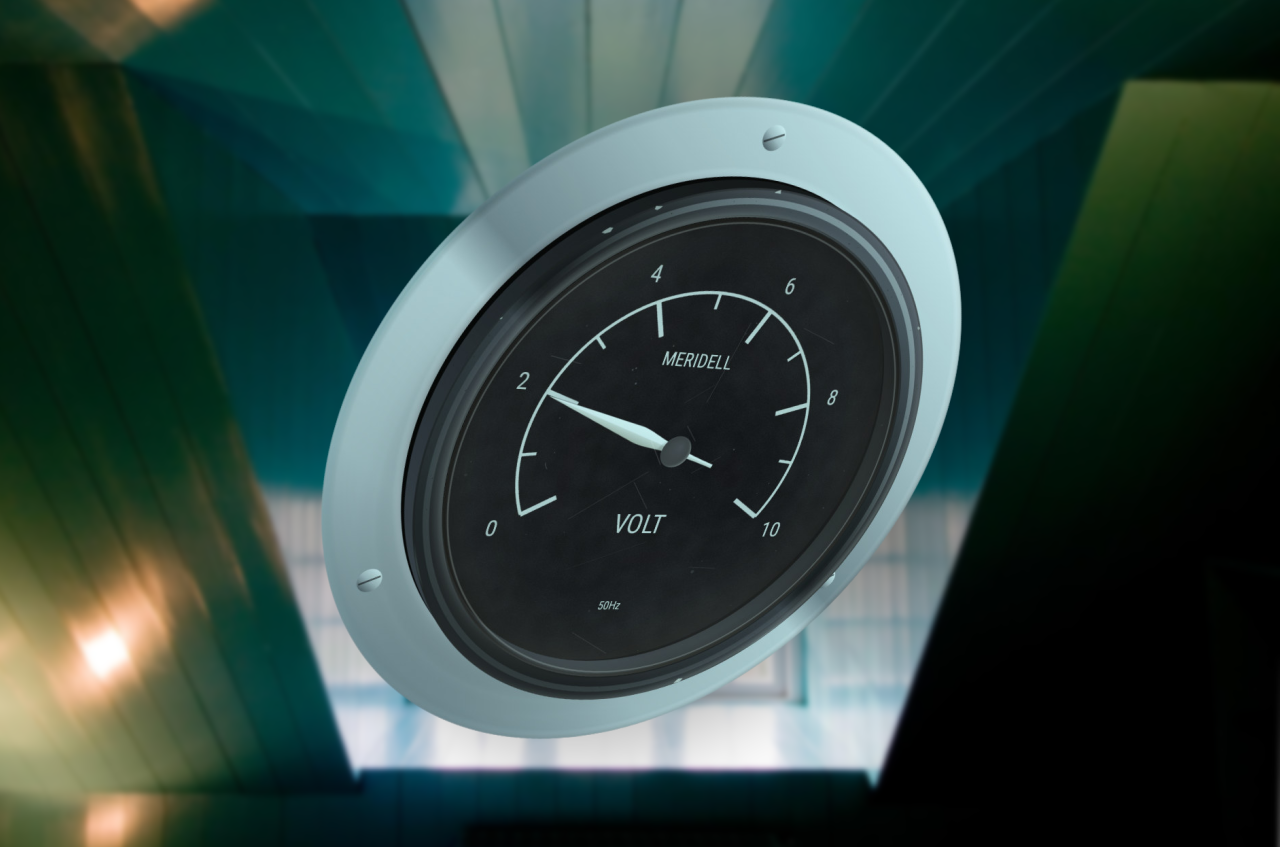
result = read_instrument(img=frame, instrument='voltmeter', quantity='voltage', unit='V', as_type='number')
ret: 2 V
